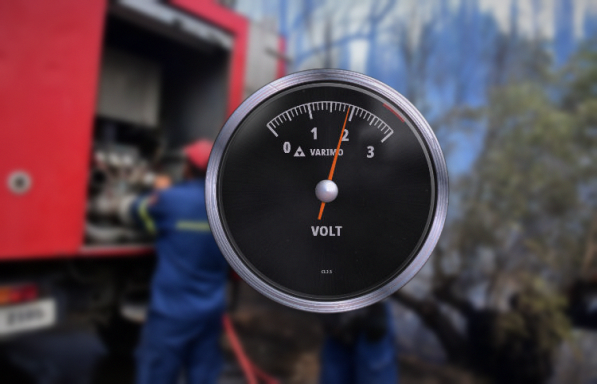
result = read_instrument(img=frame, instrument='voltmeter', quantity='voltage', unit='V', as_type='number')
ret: 1.9 V
